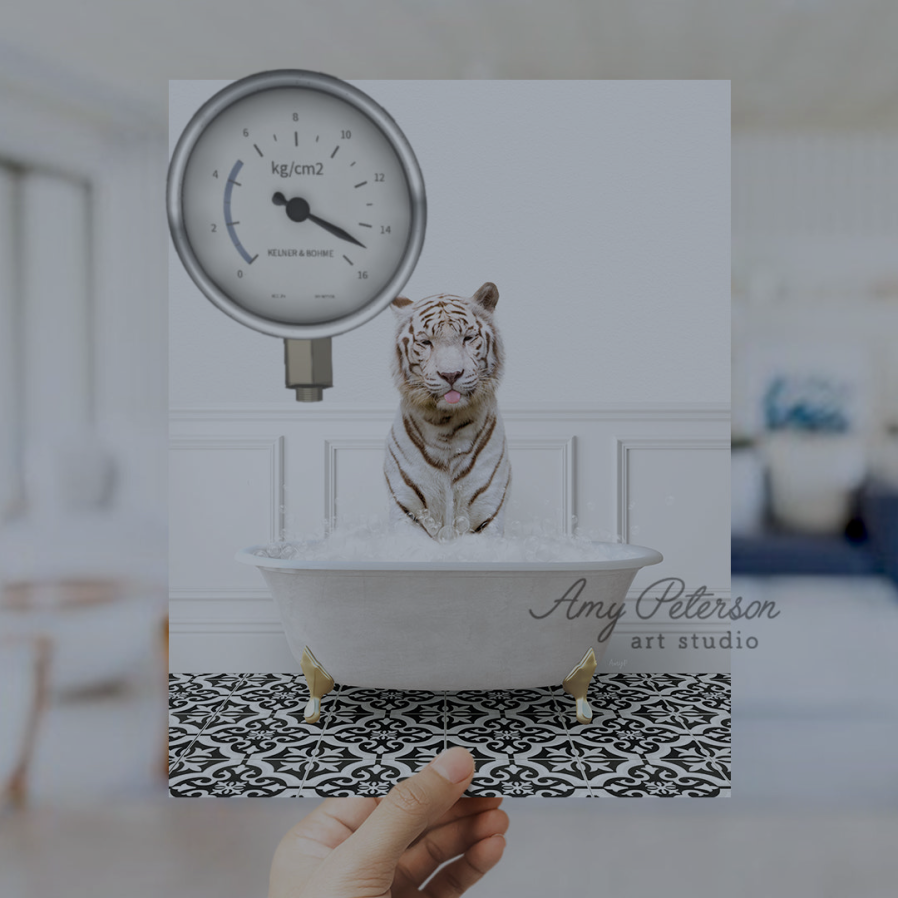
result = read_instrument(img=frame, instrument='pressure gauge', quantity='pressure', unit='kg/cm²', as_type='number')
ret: 15 kg/cm²
